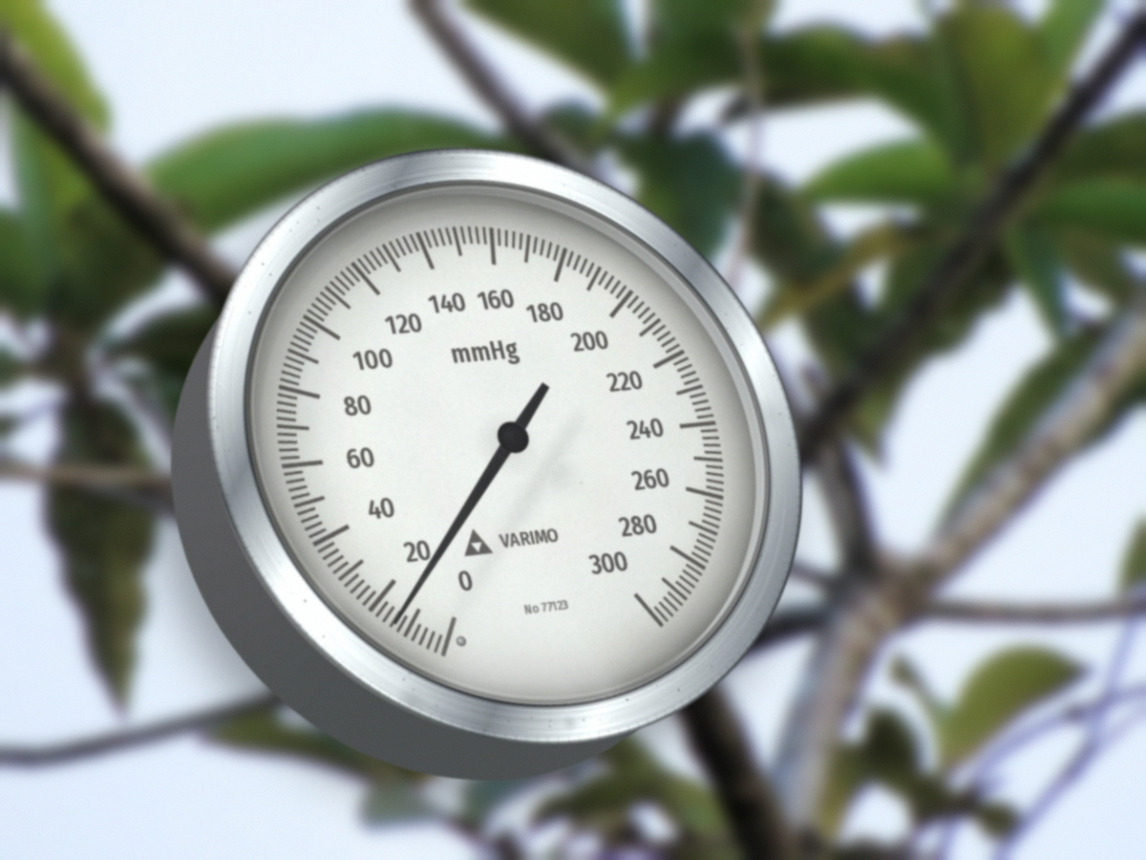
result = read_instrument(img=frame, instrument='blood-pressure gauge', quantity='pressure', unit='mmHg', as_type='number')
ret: 14 mmHg
